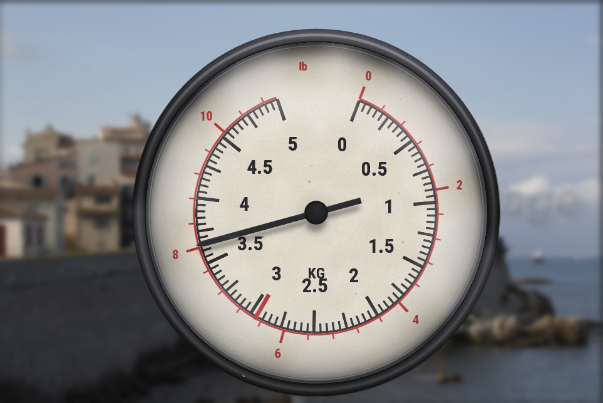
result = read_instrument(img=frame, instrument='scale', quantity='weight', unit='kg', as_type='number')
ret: 3.65 kg
